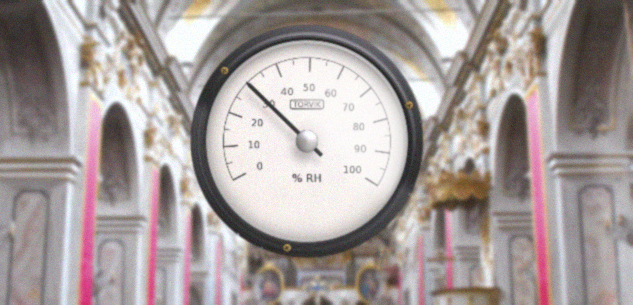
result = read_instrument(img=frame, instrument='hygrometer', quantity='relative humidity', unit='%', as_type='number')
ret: 30 %
